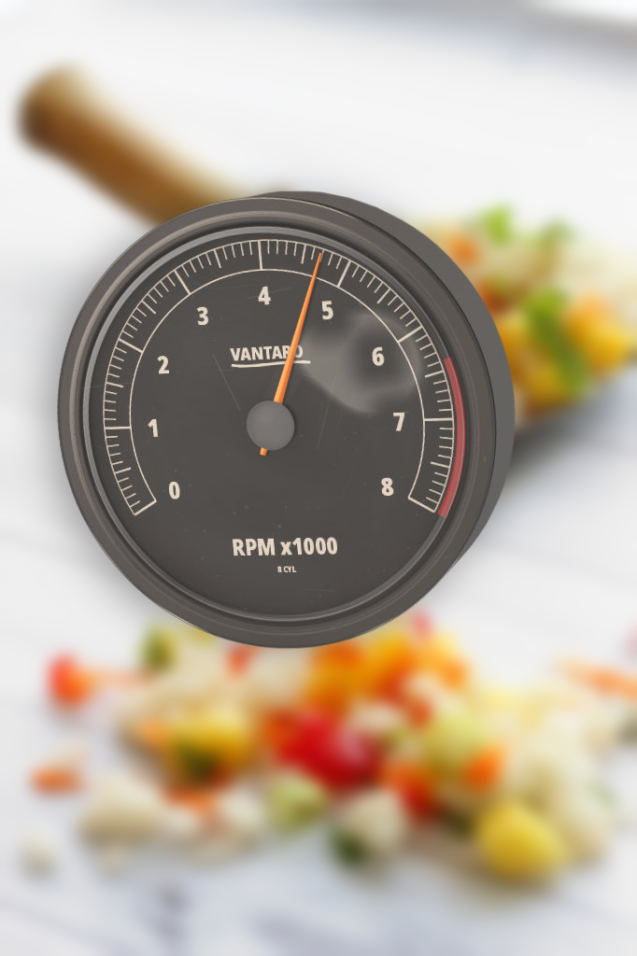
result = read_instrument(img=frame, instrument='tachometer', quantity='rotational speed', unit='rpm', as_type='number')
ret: 4700 rpm
